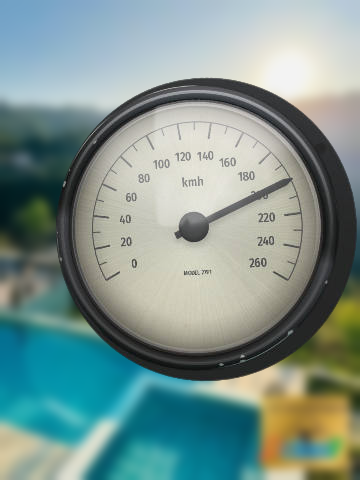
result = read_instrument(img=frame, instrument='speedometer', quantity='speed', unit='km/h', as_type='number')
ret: 200 km/h
